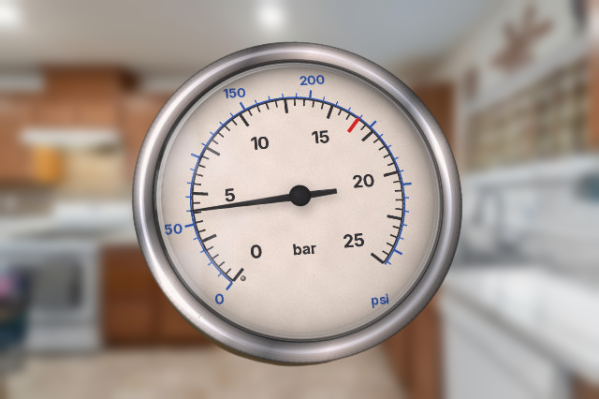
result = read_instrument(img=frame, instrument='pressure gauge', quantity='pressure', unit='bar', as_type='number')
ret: 4 bar
